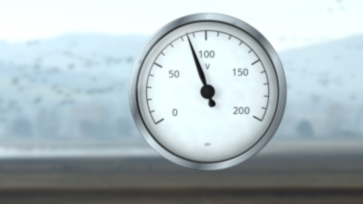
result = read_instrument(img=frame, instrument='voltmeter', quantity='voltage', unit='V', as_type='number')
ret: 85 V
